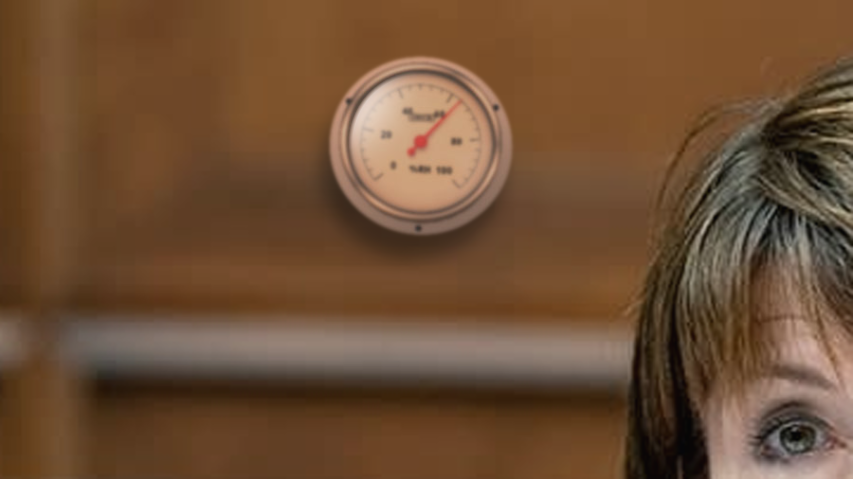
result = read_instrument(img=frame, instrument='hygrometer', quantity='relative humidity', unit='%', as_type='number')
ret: 64 %
